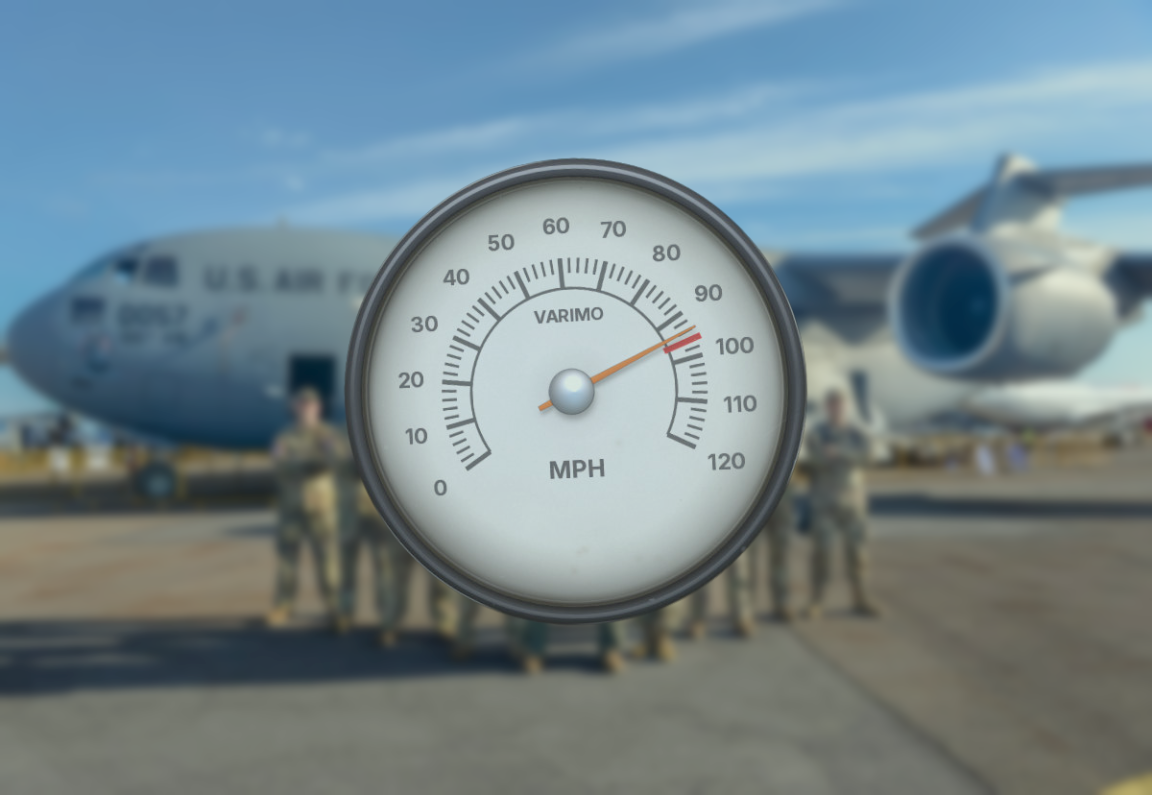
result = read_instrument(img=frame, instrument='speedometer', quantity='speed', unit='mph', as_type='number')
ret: 94 mph
